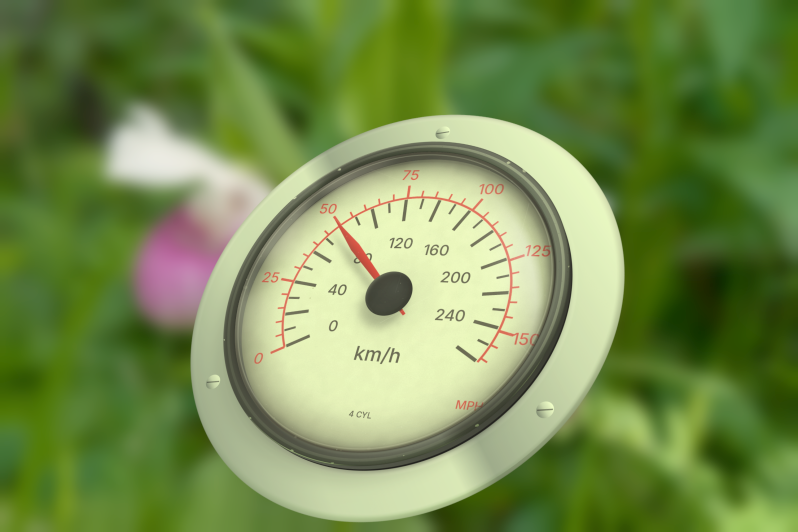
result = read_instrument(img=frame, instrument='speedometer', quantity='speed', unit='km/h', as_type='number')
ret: 80 km/h
